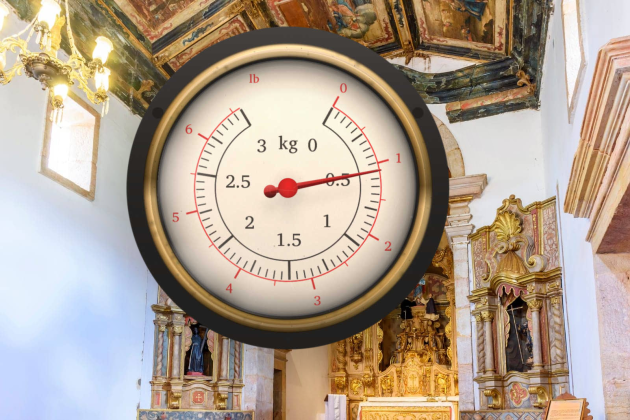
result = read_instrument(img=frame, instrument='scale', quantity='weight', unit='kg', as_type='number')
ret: 0.5 kg
